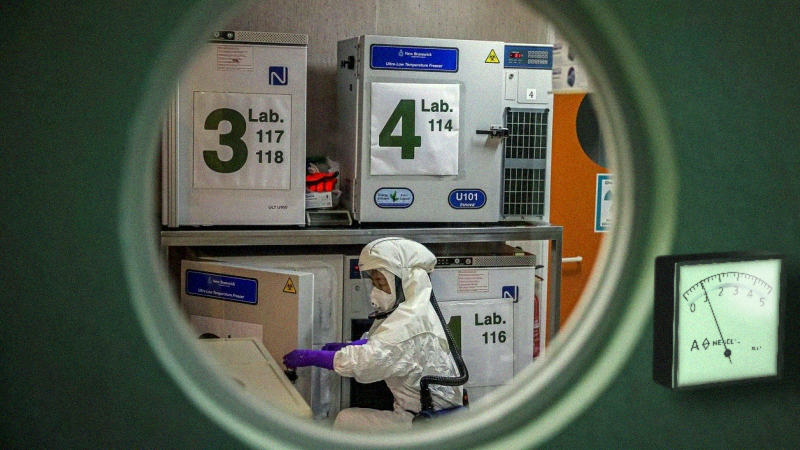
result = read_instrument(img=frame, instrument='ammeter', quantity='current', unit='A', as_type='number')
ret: 1 A
